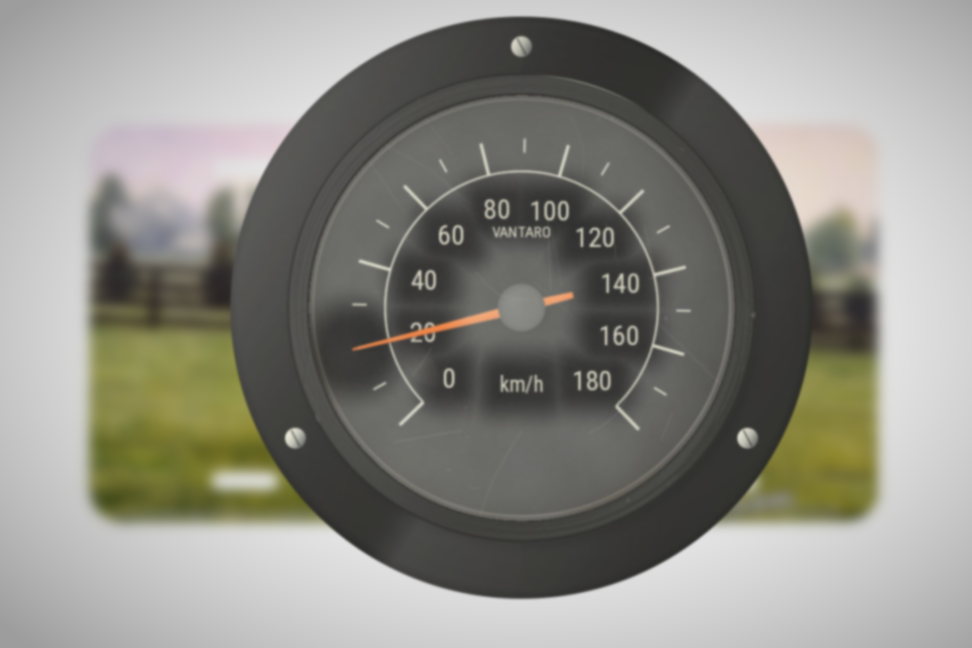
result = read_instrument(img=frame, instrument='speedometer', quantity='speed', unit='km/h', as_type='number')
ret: 20 km/h
